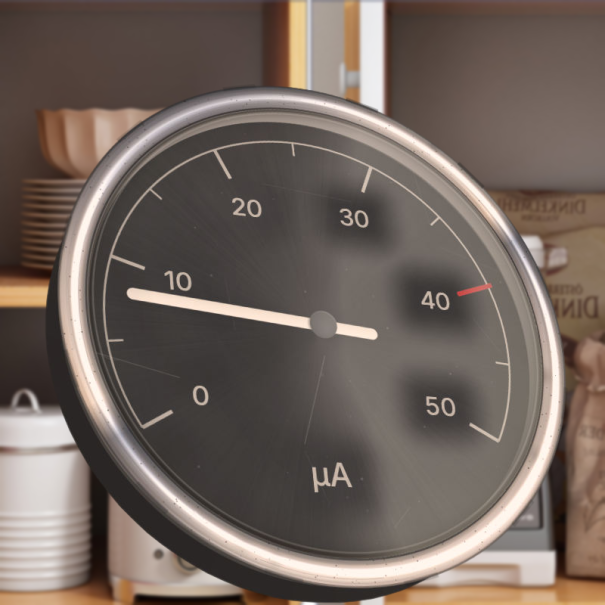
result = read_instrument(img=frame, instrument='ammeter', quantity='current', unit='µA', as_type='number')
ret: 7.5 µA
